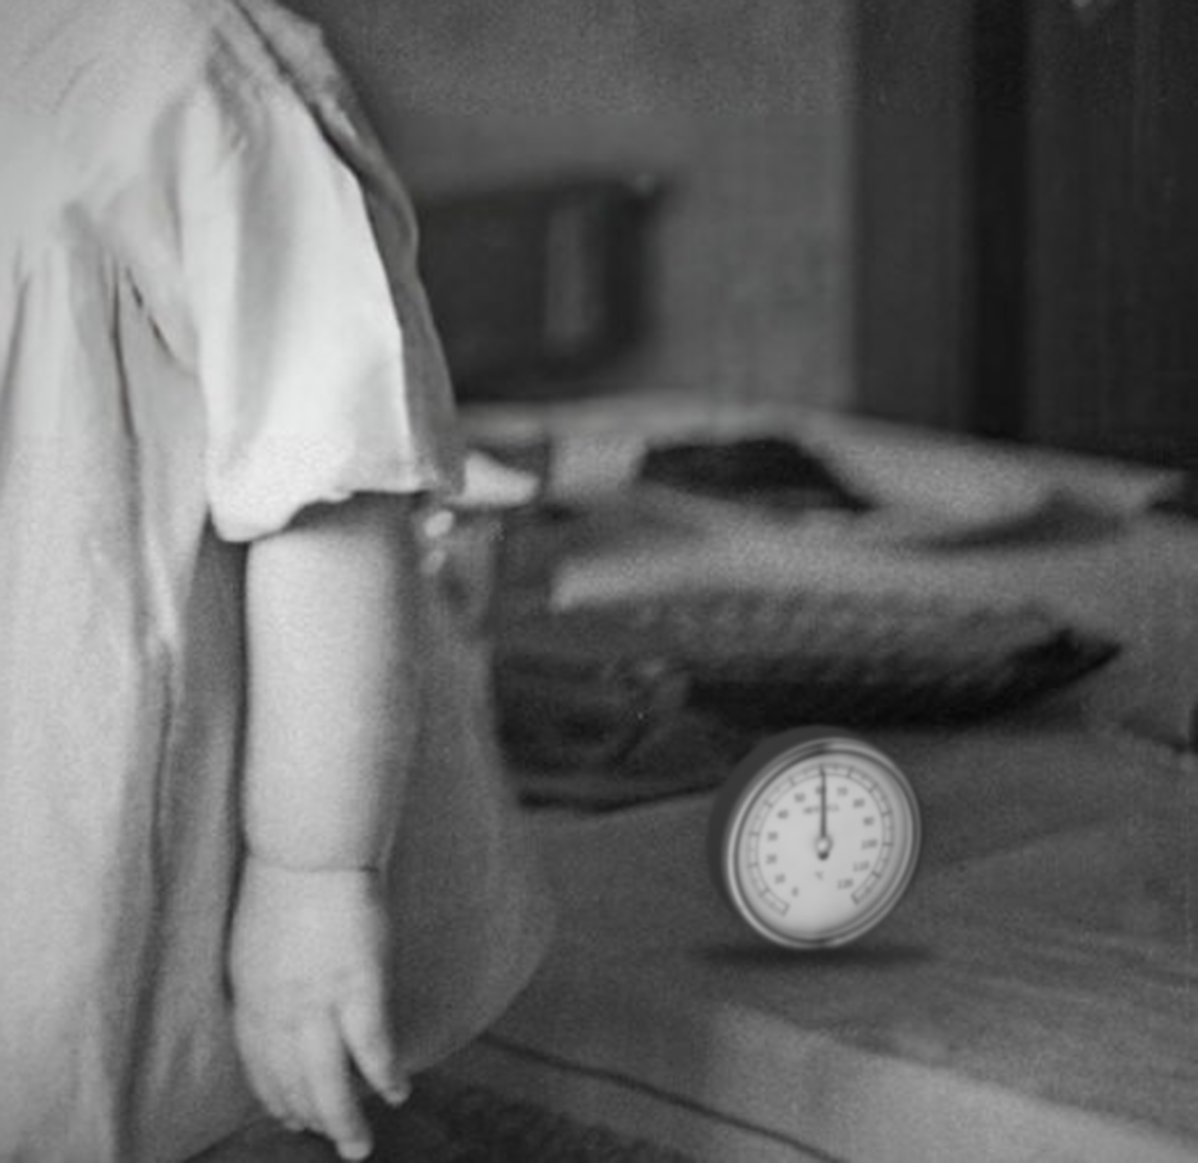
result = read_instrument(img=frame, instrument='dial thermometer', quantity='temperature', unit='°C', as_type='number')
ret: 60 °C
